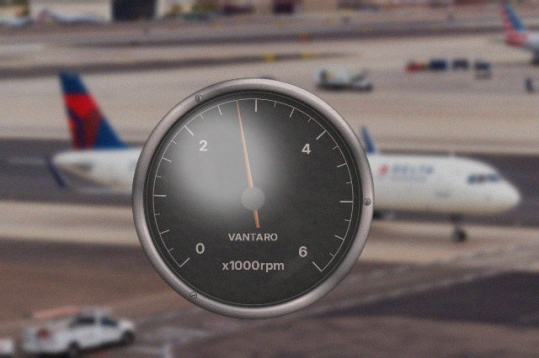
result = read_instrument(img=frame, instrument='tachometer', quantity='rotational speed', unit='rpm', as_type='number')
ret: 2750 rpm
